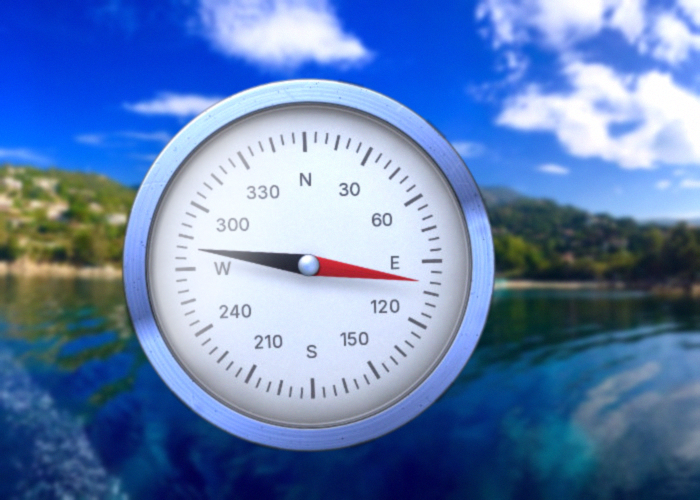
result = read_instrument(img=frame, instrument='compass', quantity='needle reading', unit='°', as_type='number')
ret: 100 °
